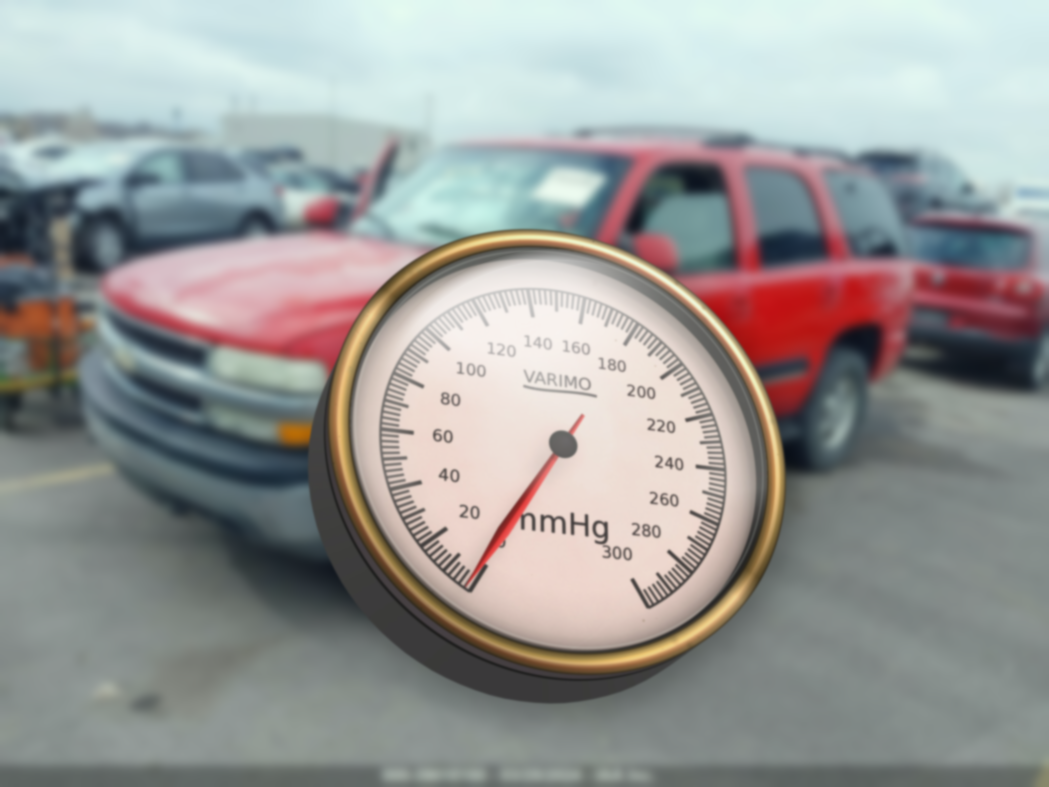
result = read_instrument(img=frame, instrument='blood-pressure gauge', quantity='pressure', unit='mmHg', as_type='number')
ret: 2 mmHg
